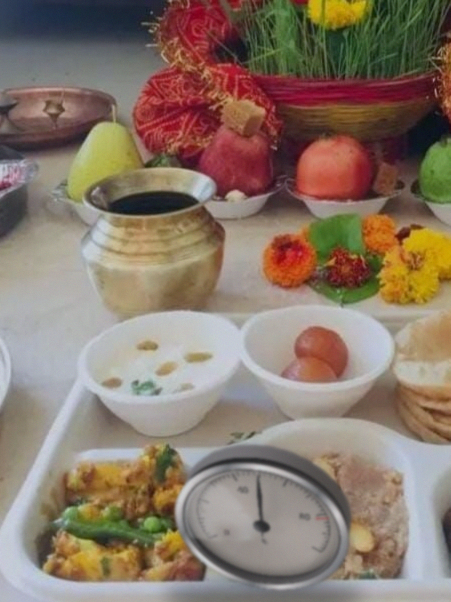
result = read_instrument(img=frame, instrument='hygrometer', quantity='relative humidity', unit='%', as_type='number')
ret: 50 %
